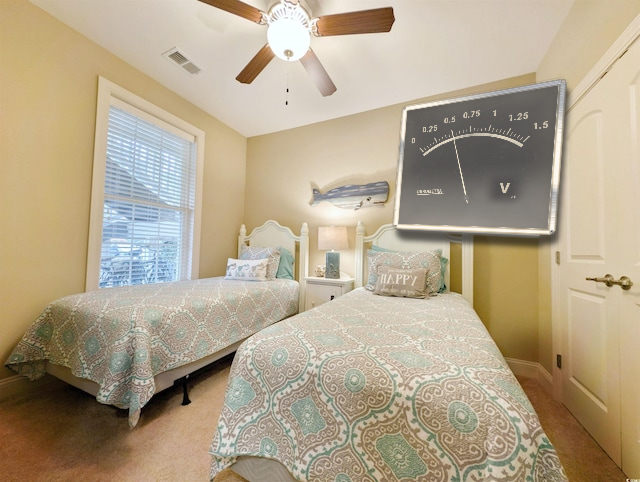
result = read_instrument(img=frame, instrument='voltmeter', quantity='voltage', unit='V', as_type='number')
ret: 0.5 V
